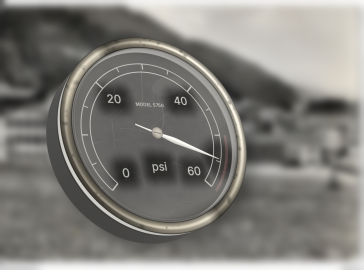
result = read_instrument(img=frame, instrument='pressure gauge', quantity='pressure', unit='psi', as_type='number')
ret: 55 psi
